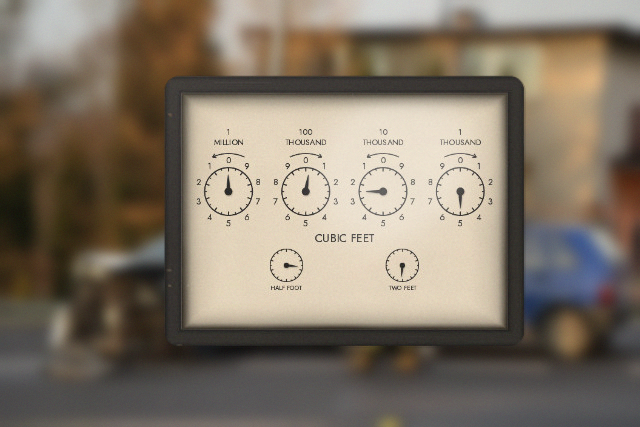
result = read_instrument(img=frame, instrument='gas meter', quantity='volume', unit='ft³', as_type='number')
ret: 2500 ft³
